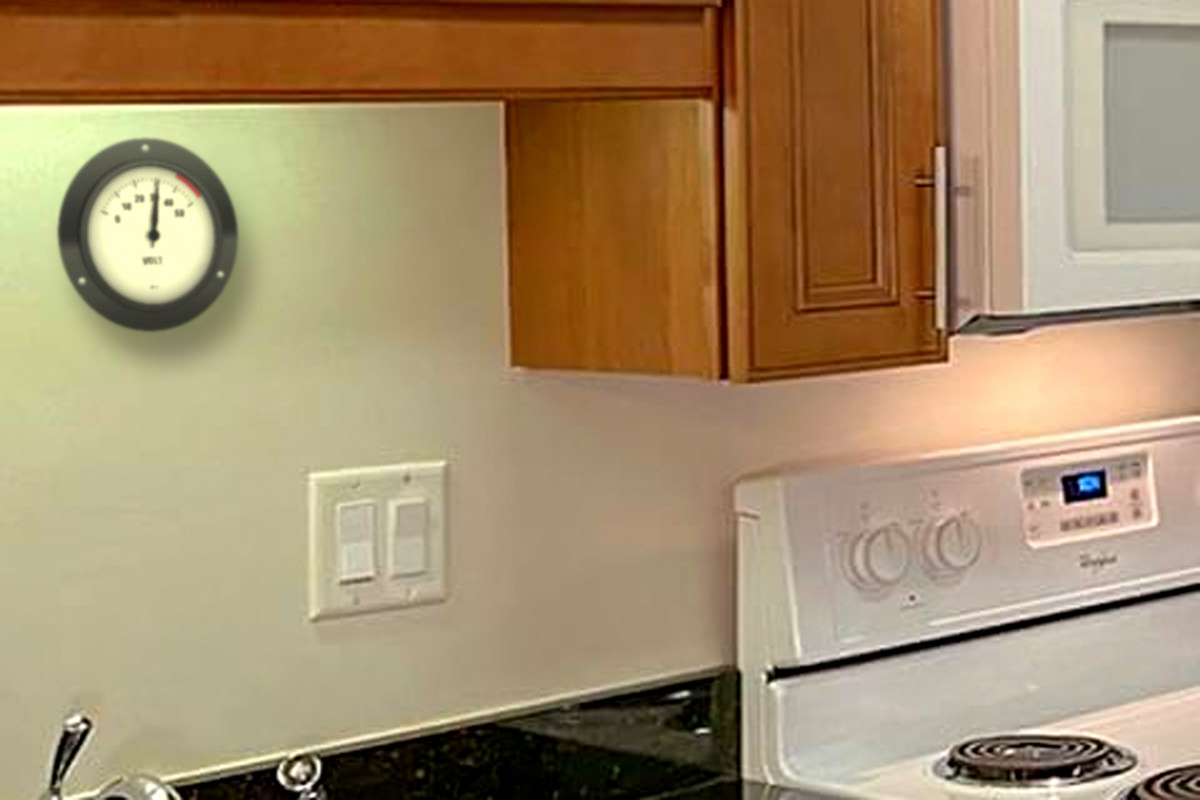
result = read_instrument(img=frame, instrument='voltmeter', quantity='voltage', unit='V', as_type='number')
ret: 30 V
